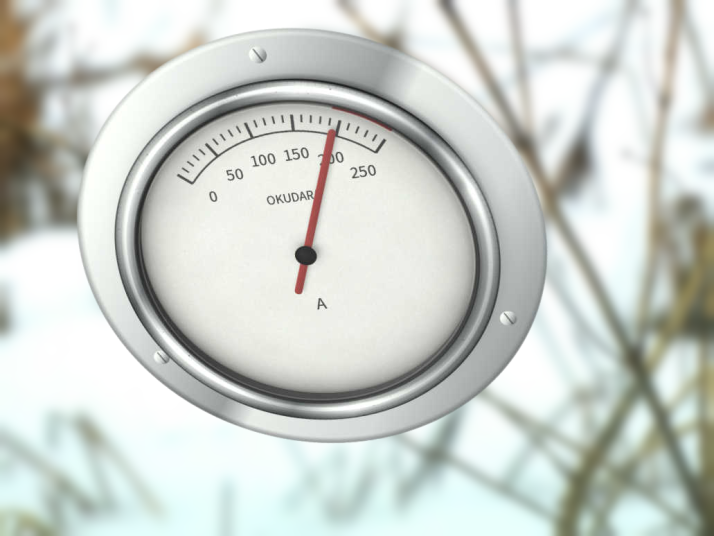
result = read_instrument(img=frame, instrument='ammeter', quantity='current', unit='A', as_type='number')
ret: 195 A
